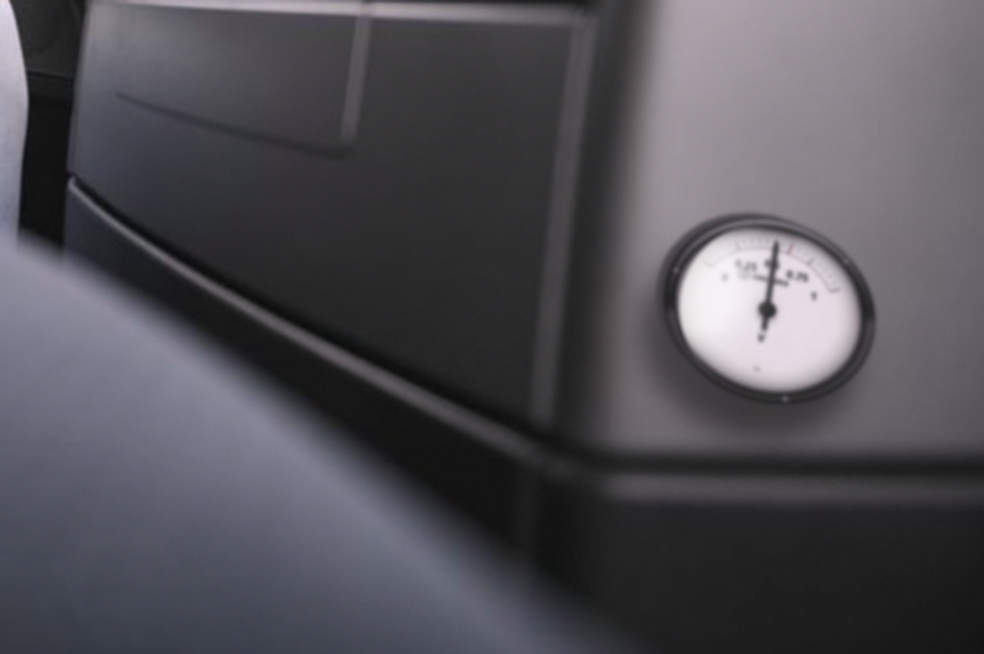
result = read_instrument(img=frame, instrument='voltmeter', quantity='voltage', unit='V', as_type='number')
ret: 0.5 V
